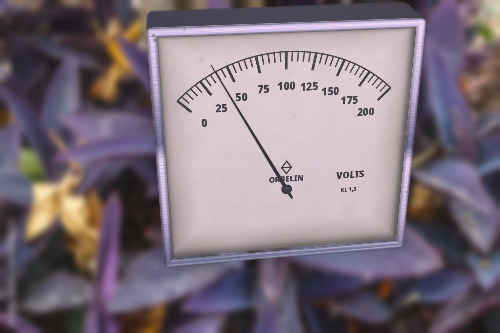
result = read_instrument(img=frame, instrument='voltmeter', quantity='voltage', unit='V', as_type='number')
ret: 40 V
